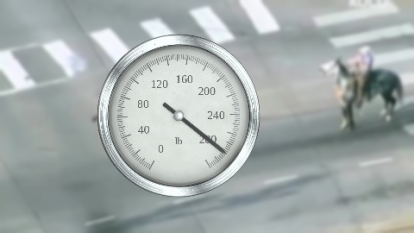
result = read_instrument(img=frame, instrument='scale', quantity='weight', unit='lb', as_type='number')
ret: 280 lb
